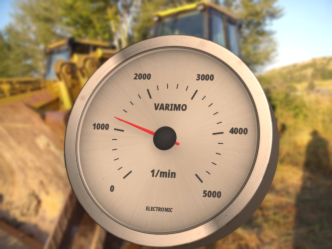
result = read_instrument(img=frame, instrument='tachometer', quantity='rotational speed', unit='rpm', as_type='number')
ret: 1200 rpm
